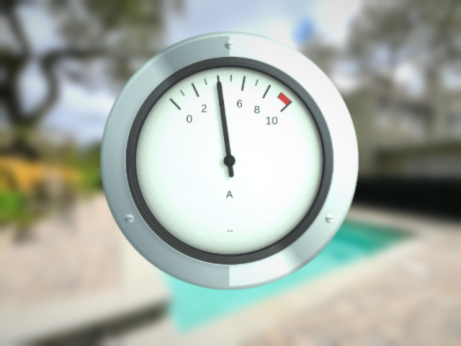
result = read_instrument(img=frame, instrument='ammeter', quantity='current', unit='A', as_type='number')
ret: 4 A
